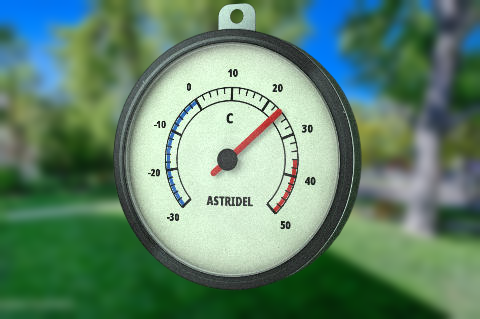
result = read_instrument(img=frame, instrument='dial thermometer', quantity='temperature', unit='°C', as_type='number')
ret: 24 °C
